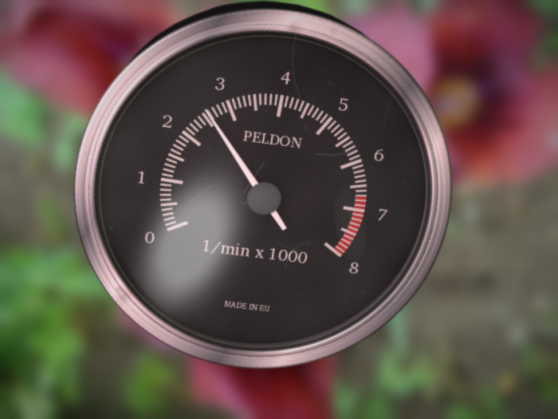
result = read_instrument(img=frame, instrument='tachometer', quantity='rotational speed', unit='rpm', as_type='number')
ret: 2600 rpm
